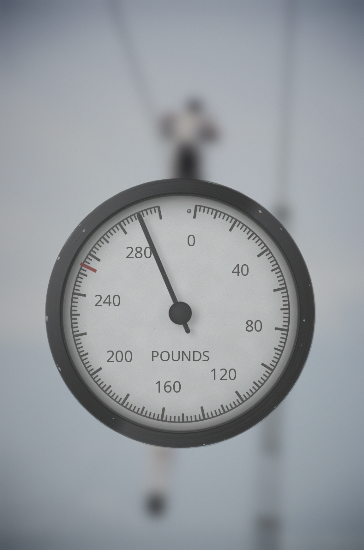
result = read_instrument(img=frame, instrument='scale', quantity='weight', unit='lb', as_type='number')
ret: 290 lb
